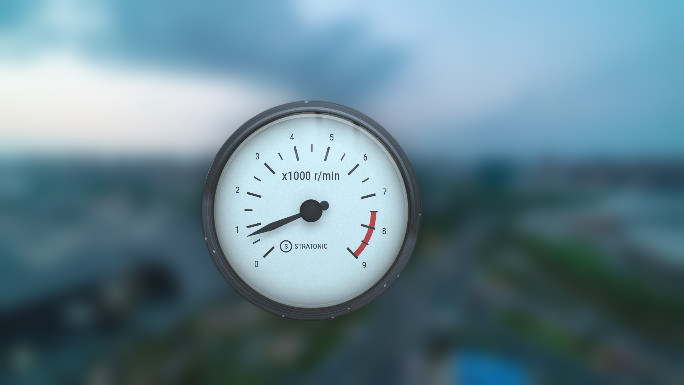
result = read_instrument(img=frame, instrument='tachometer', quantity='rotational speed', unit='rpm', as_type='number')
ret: 750 rpm
